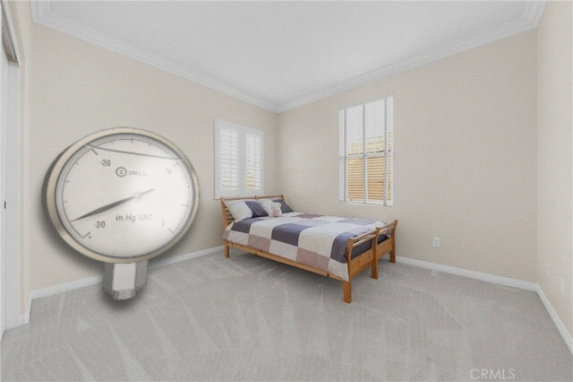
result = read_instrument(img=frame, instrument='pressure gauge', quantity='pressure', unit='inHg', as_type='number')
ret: -28 inHg
